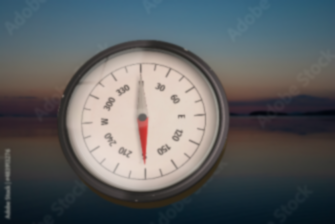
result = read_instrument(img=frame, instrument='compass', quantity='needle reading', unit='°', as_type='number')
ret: 180 °
